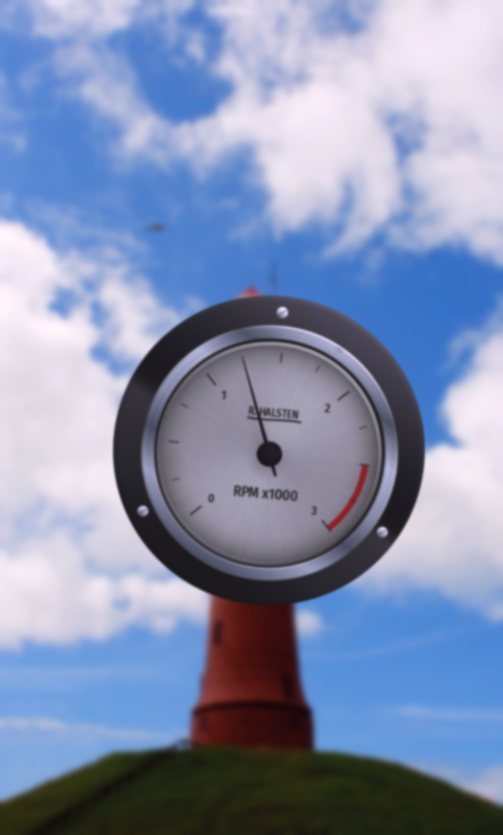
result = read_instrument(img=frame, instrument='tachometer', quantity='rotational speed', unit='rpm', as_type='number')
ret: 1250 rpm
